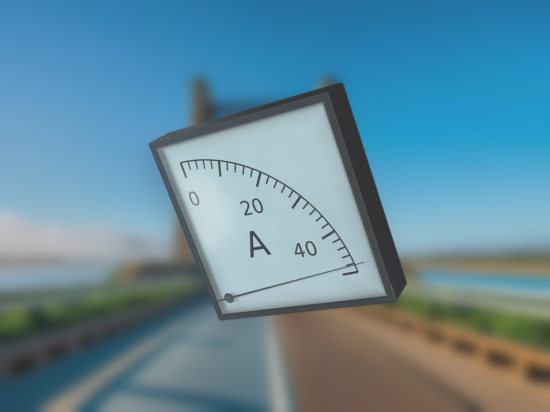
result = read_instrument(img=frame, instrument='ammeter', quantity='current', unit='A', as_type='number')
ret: 48 A
